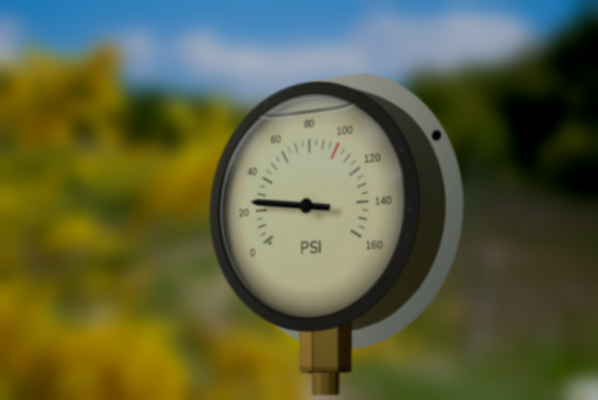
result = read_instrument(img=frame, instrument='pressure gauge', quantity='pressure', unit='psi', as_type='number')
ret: 25 psi
